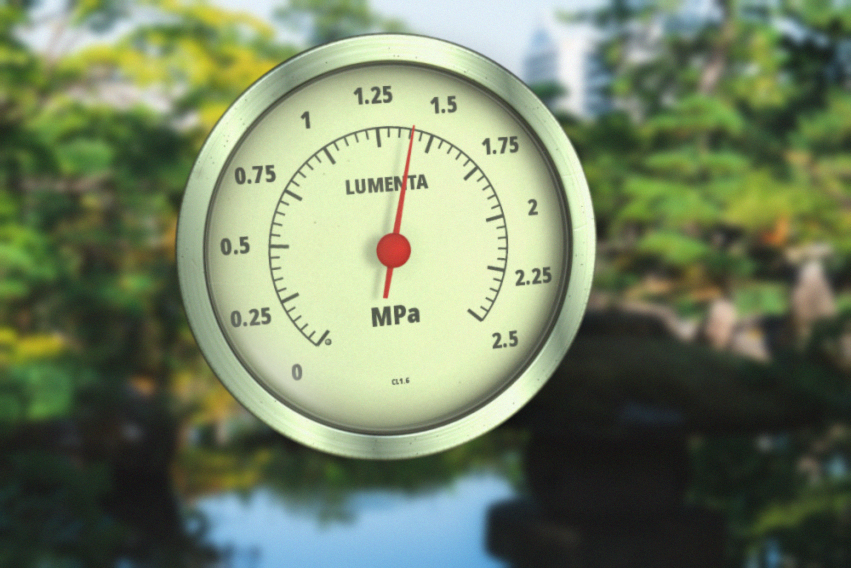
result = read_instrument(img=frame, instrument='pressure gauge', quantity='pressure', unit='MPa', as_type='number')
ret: 1.4 MPa
